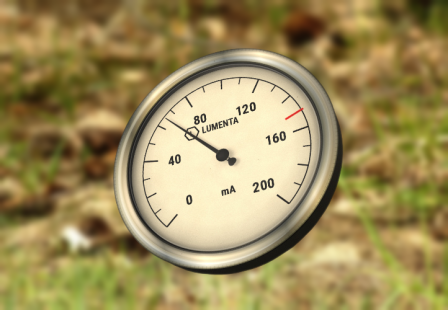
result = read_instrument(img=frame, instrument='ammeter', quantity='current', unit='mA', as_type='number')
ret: 65 mA
